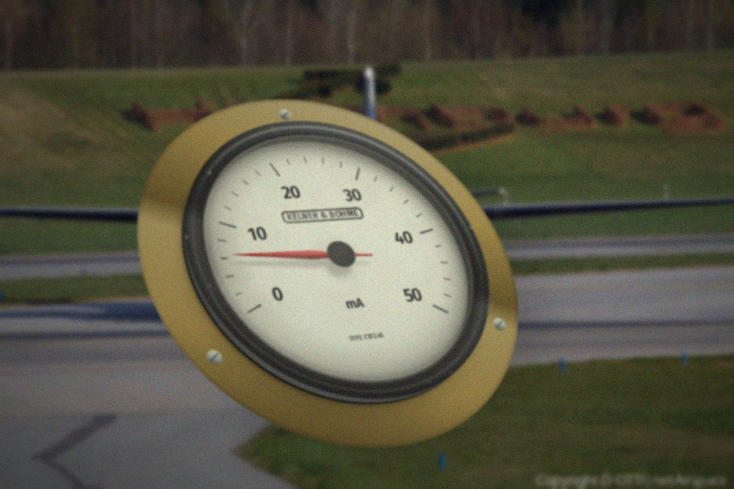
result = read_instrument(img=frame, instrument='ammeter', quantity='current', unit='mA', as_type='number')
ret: 6 mA
